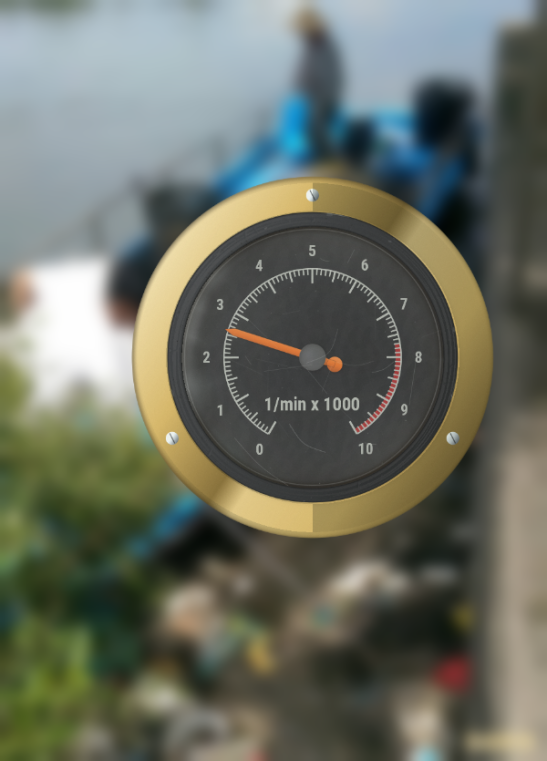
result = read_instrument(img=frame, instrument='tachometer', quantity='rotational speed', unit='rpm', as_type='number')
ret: 2600 rpm
